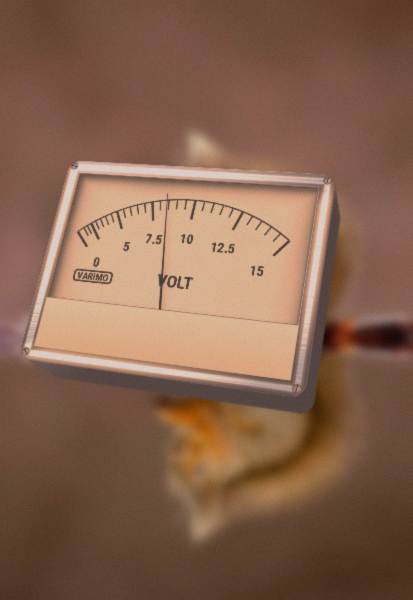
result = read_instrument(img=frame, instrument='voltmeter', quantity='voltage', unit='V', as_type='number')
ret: 8.5 V
